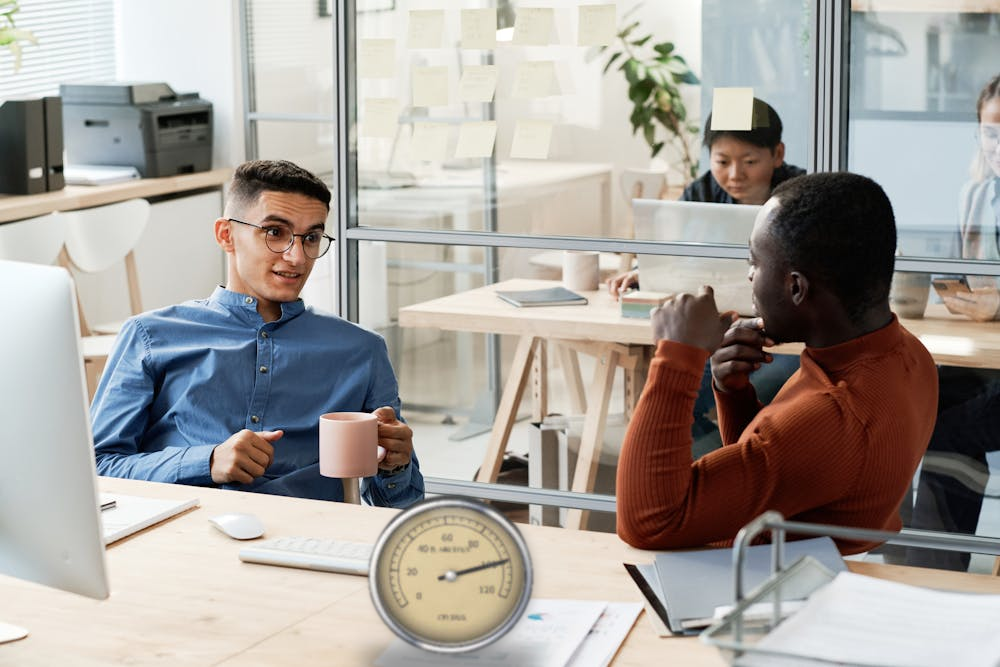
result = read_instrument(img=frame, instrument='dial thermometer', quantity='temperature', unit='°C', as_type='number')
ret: 100 °C
